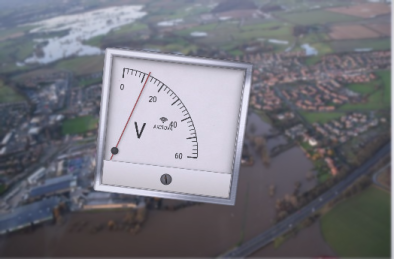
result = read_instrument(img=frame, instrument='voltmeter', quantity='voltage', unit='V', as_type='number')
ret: 12 V
